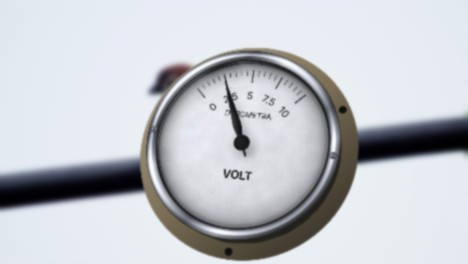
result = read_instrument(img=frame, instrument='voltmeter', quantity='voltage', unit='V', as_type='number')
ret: 2.5 V
